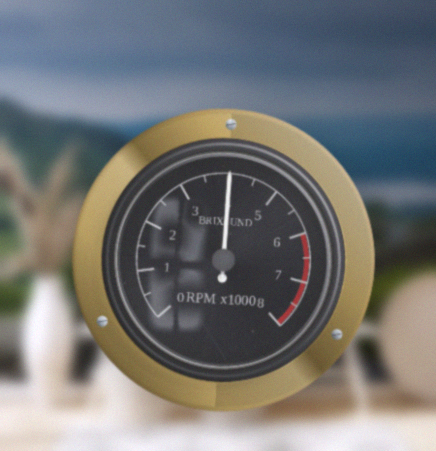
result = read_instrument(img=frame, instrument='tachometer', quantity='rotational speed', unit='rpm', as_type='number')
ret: 4000 rpm
